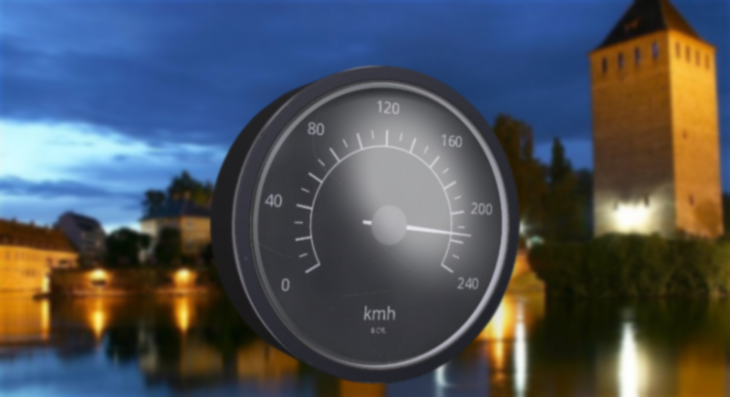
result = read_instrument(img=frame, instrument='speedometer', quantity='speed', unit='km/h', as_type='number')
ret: 215 km/h
